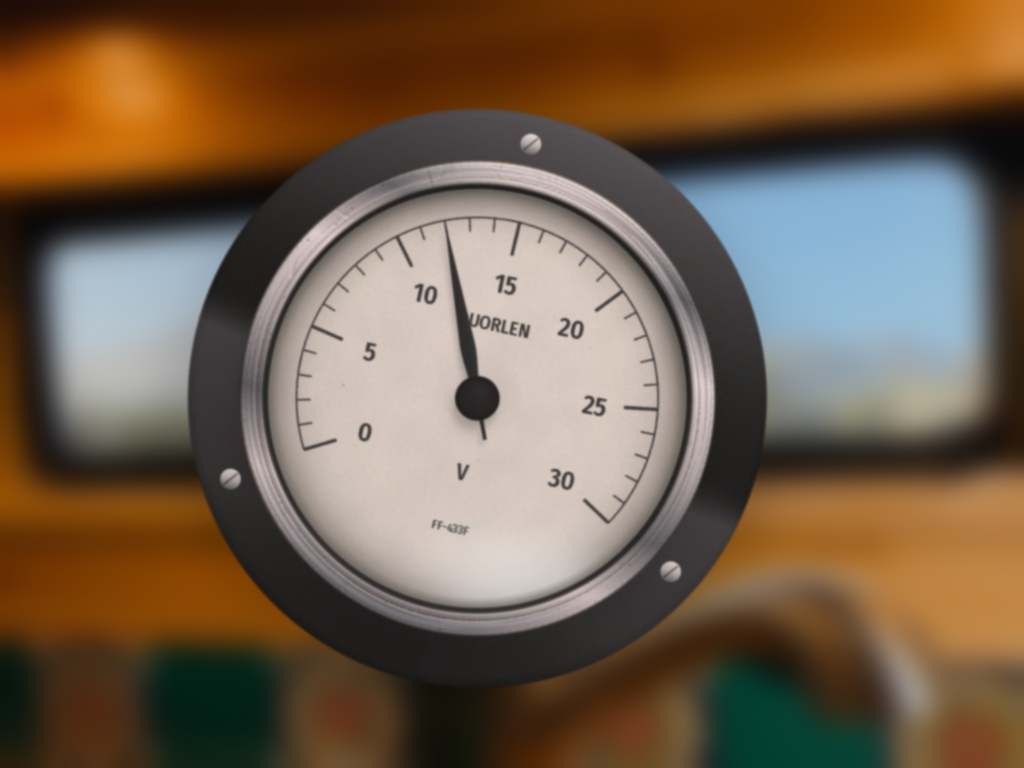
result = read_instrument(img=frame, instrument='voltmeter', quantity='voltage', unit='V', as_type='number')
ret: 12 V
